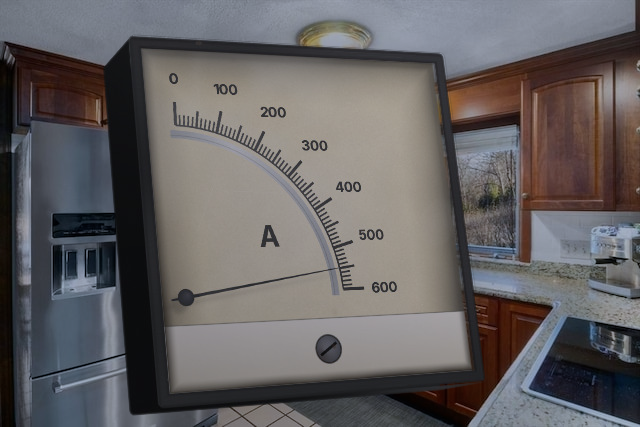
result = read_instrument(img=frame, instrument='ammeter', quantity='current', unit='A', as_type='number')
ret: 550 A
